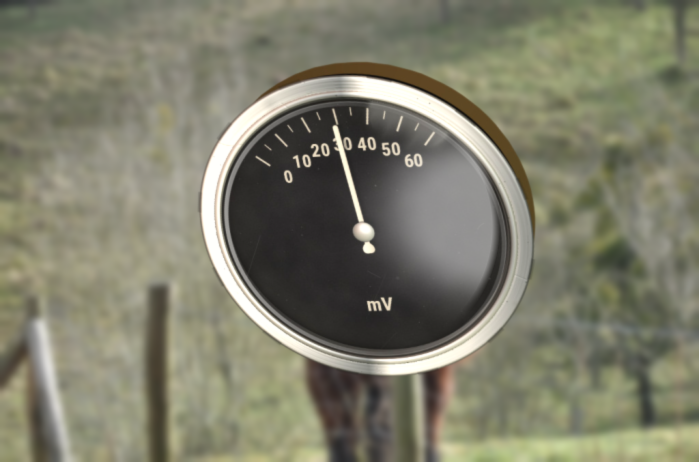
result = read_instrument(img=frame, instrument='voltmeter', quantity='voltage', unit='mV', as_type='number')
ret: 30 mV
